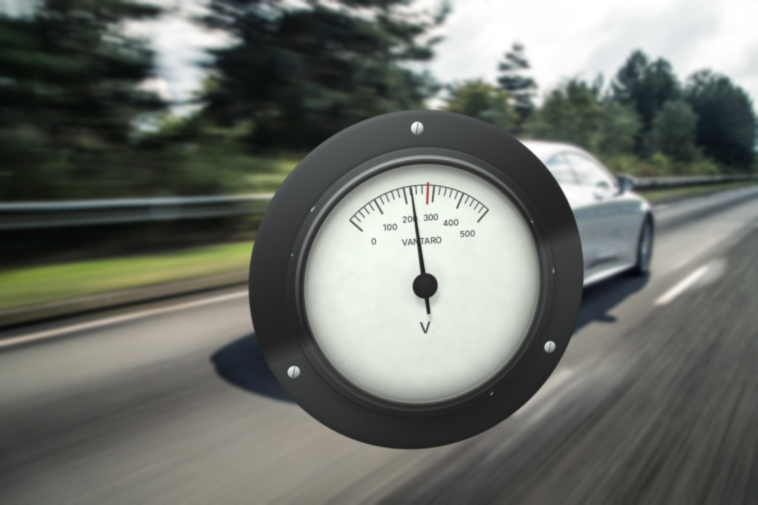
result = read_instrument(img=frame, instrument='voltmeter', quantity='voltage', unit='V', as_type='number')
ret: 220 V
